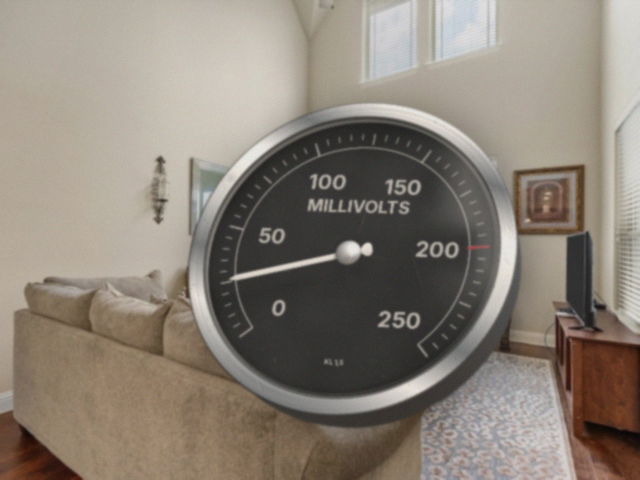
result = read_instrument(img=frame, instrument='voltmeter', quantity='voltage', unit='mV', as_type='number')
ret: 25 mV
